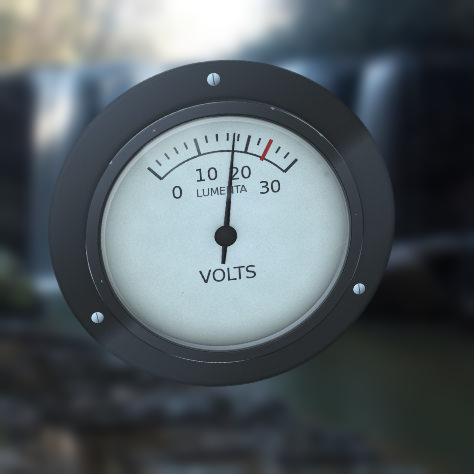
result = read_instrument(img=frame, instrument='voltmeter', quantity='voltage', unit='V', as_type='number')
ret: 17 V
